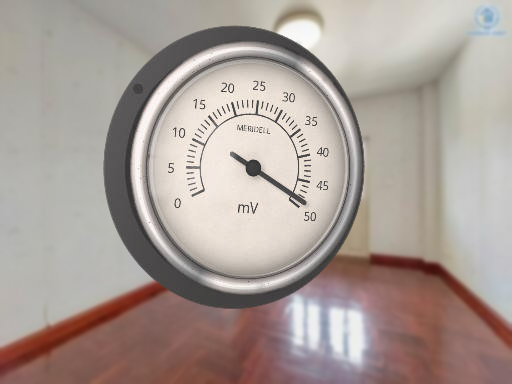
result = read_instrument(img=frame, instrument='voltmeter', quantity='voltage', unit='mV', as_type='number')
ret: 49 mV
